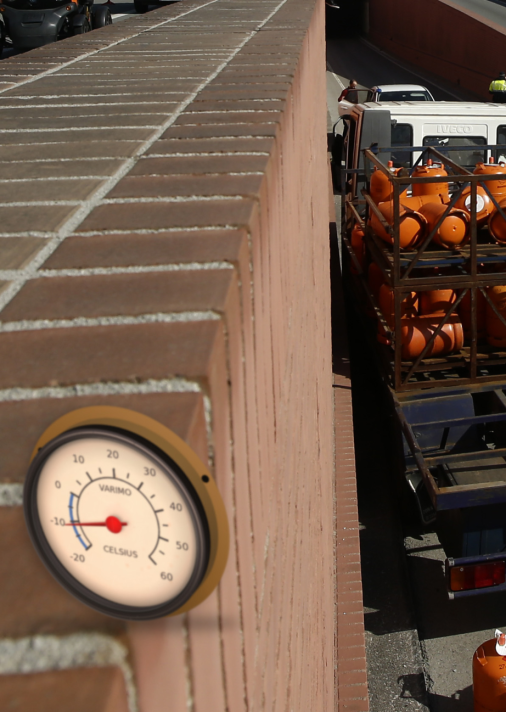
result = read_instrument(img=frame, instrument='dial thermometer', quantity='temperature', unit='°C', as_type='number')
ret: -10 °C
